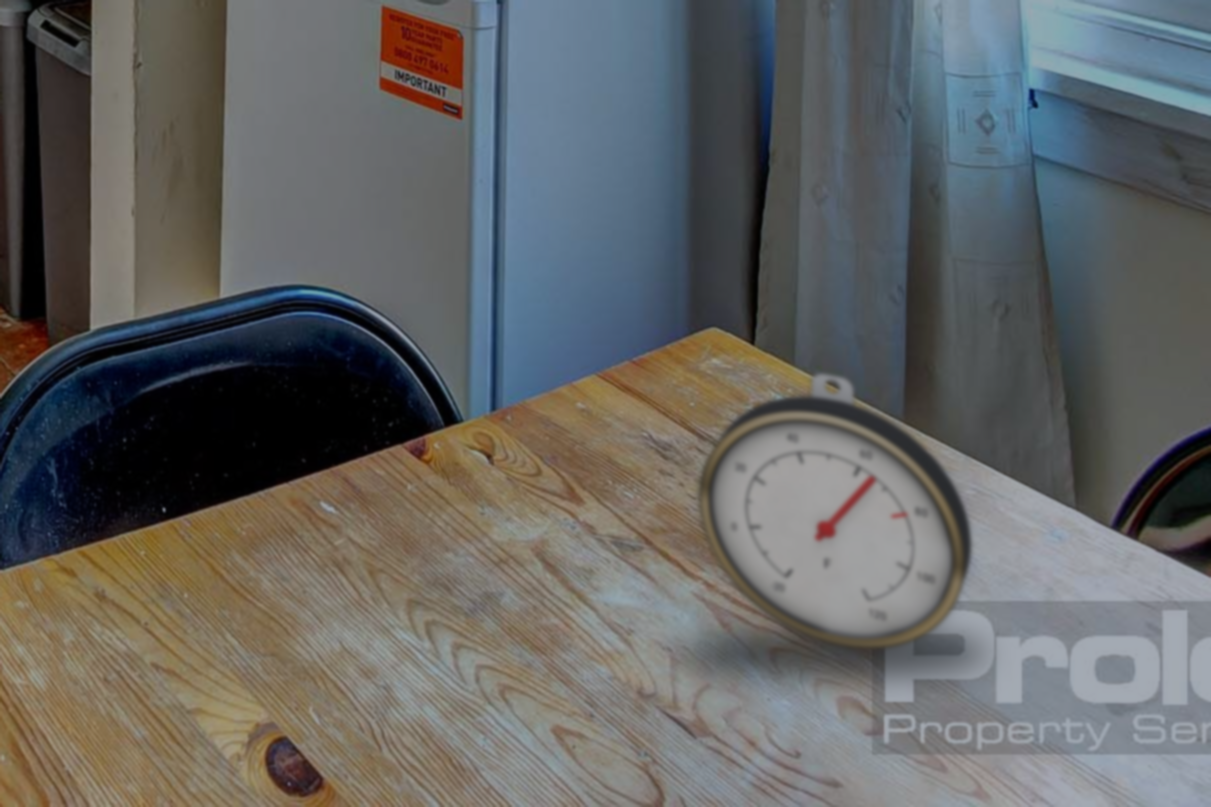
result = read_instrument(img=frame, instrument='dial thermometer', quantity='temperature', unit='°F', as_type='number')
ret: 65 °F
